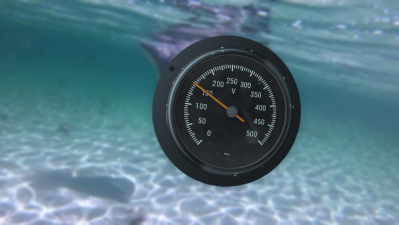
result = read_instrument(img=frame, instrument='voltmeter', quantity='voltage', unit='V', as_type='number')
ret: 150 V
